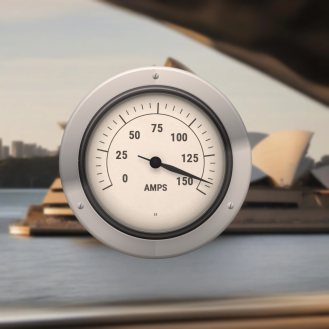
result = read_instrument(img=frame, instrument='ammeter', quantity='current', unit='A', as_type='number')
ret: 142.5 A
